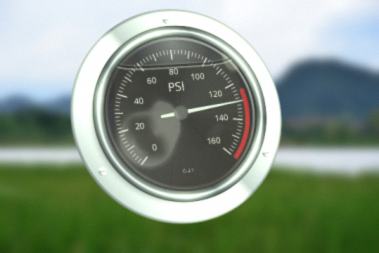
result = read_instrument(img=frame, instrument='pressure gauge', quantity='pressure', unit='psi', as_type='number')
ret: 130 psi
